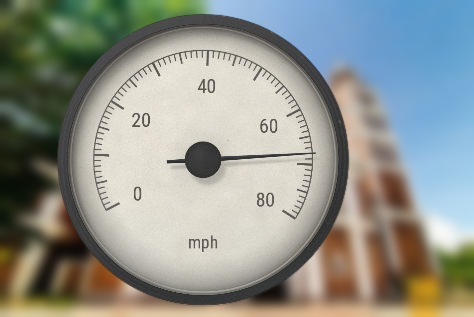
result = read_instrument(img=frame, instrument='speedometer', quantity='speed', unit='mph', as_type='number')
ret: 68 mph
